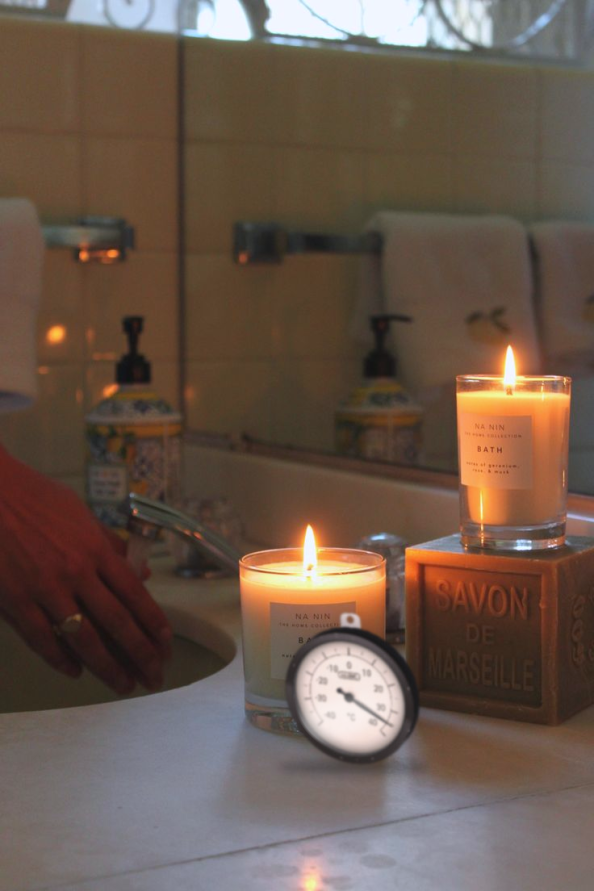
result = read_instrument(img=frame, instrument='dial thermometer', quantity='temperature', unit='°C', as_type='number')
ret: 35 °C
